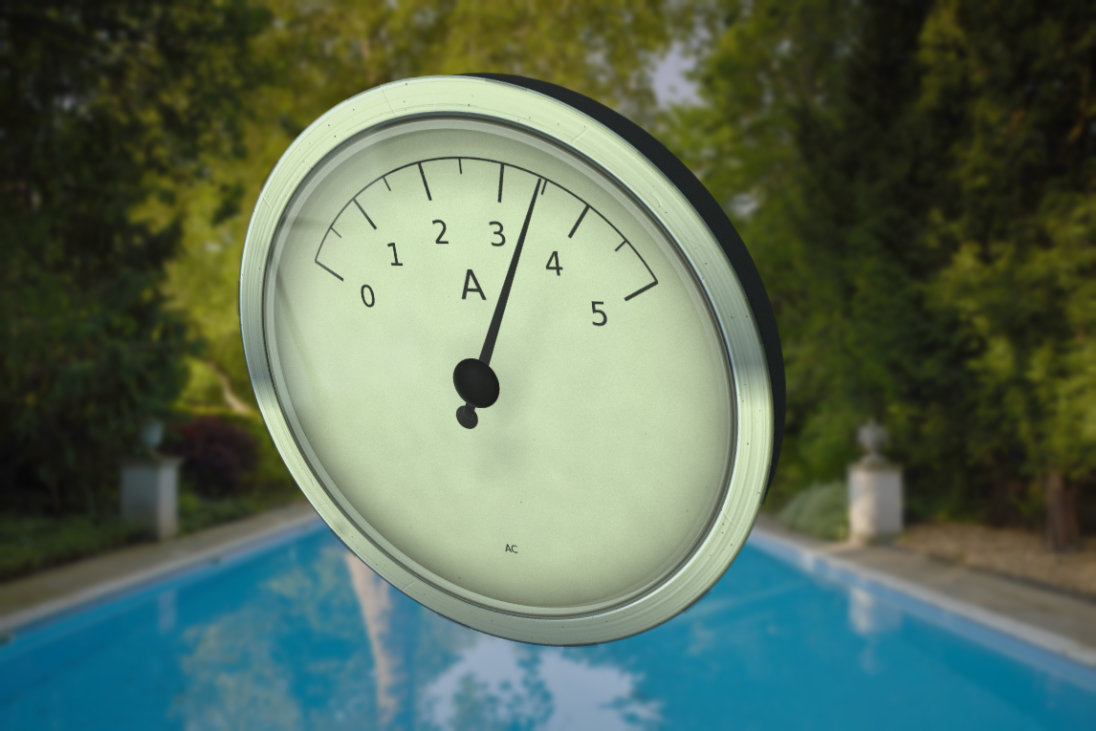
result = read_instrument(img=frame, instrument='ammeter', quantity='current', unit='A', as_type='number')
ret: 3.5 A
